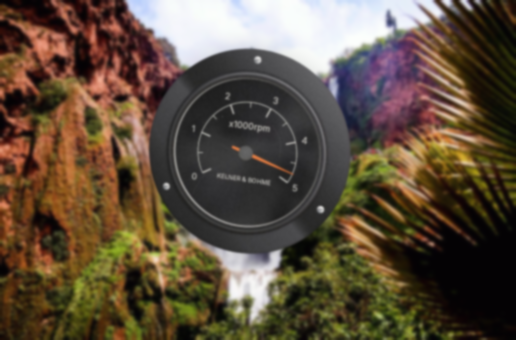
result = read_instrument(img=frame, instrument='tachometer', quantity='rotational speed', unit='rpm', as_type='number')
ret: 4750 rpm
